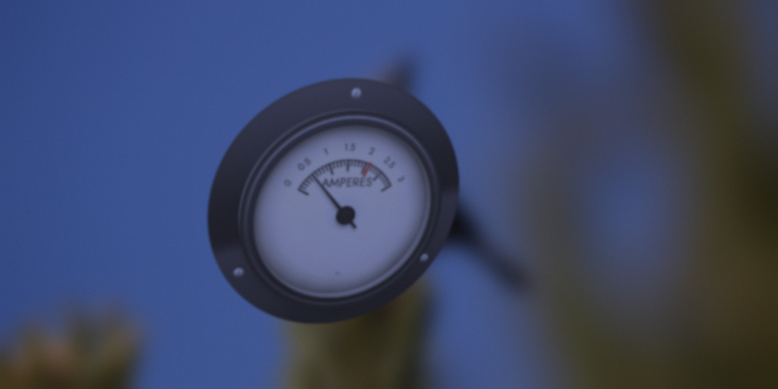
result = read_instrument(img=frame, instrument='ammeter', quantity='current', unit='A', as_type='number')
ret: 0.5 A
